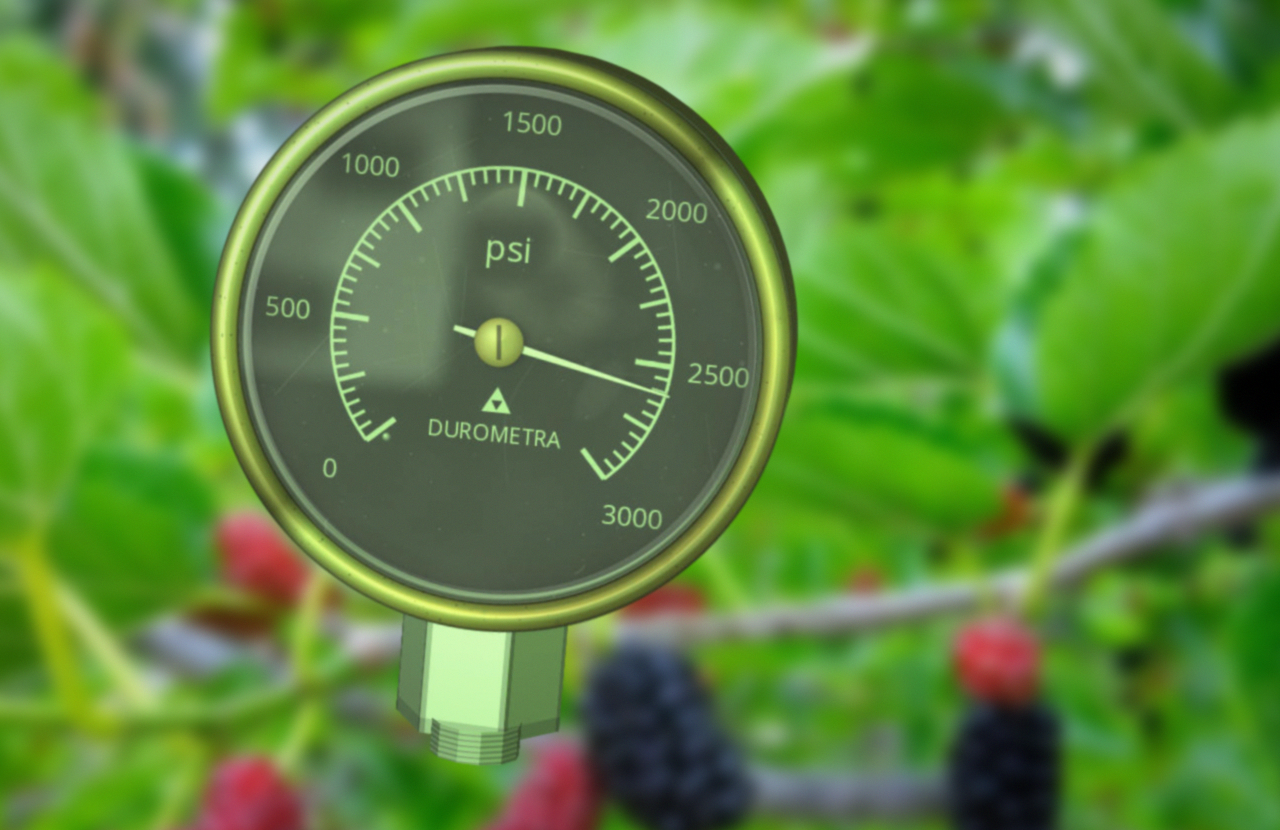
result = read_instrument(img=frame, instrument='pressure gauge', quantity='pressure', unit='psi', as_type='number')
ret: 2600 psi
